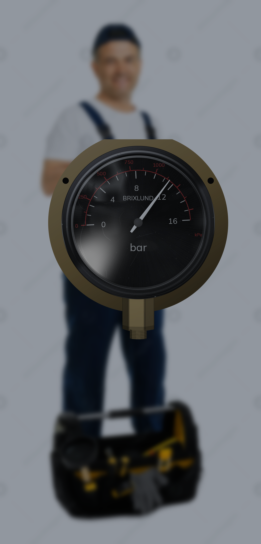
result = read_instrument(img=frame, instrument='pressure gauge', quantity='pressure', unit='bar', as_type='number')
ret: 11.5 bar
